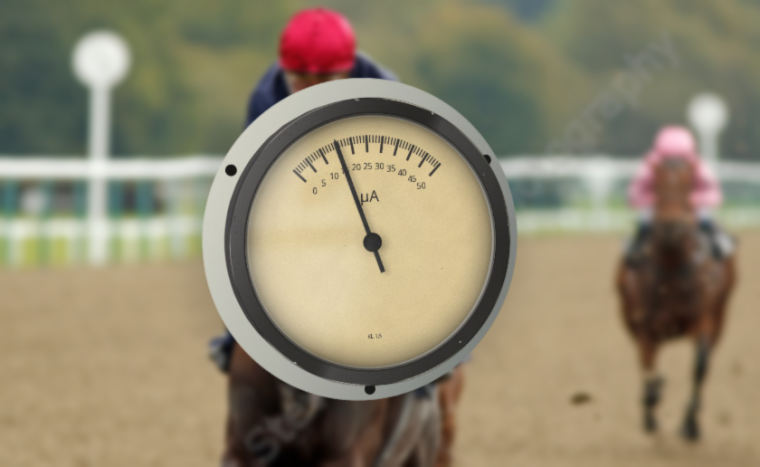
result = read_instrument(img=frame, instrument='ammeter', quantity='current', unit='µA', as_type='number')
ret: 15 µA
